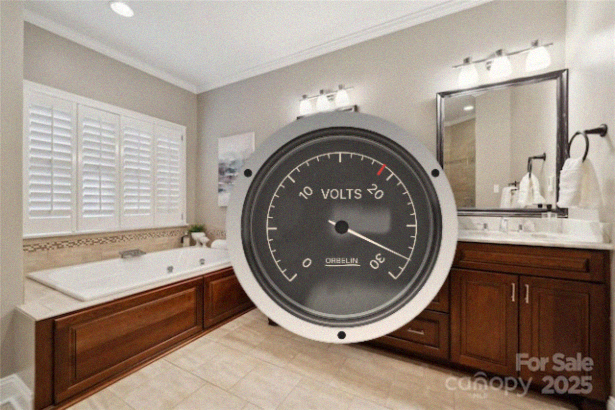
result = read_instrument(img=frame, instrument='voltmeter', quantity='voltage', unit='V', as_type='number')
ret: 28 V
